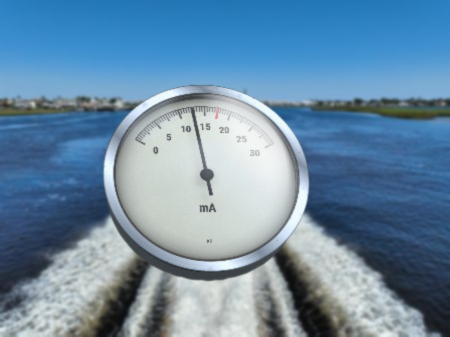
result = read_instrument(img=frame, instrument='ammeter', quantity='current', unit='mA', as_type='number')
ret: 12.5 mA
